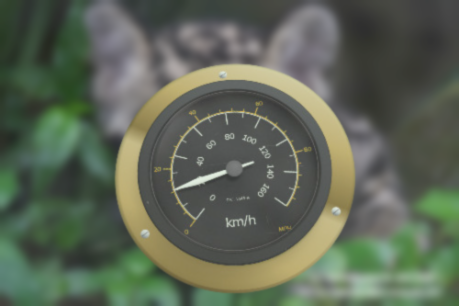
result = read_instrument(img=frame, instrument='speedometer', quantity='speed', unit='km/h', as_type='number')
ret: 20 km/h
